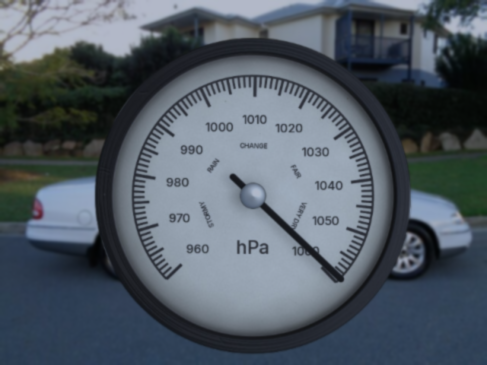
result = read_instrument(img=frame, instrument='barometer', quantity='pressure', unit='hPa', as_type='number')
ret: 1059 hPa
